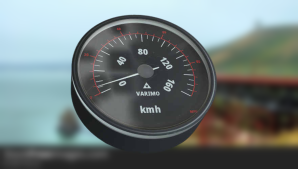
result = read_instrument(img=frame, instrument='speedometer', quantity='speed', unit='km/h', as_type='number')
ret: 5 km/h
